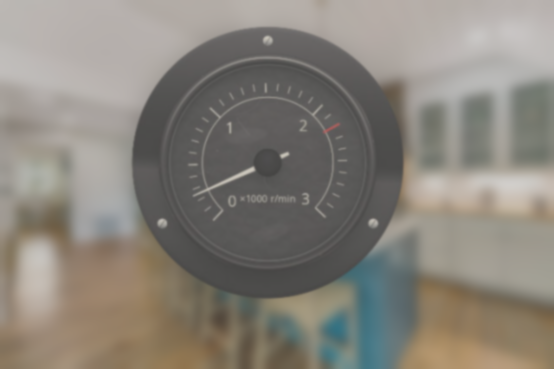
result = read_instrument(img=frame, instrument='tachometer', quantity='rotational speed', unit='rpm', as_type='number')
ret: 250 rpm
